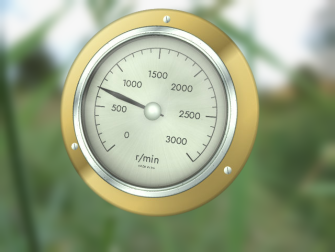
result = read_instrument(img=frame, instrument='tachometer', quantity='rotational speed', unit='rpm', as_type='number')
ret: 700 rpm
